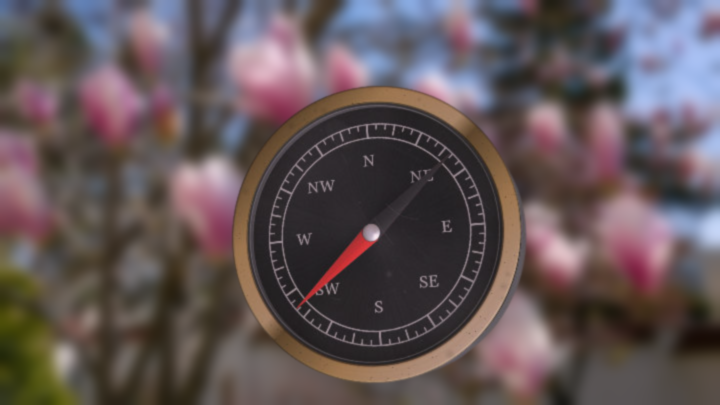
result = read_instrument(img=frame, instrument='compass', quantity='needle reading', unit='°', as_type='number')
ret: 230 °
